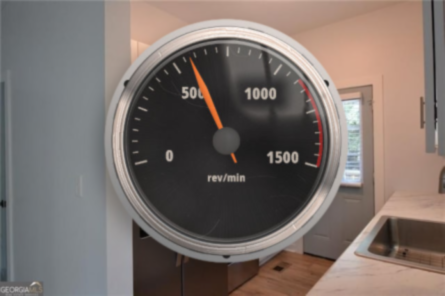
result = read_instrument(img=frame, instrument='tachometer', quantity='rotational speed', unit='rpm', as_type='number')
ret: 575 rpm
